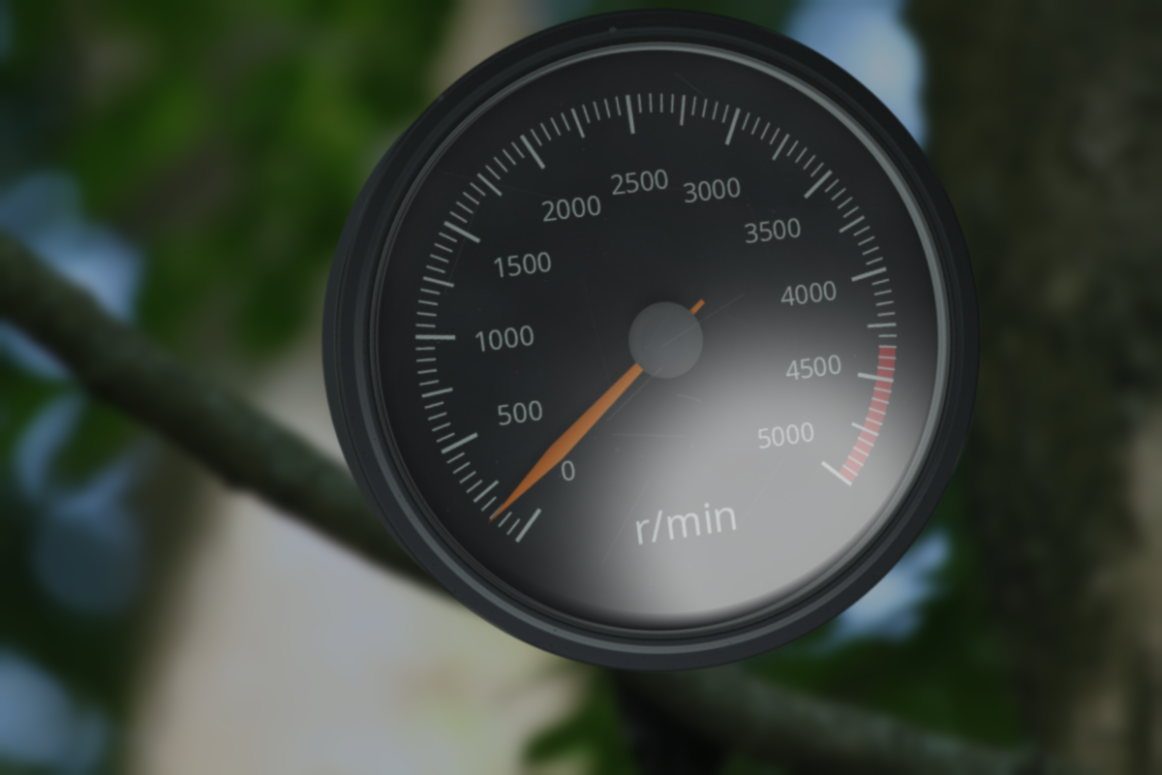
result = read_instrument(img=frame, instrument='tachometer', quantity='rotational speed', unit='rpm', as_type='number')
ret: 150 rpm
